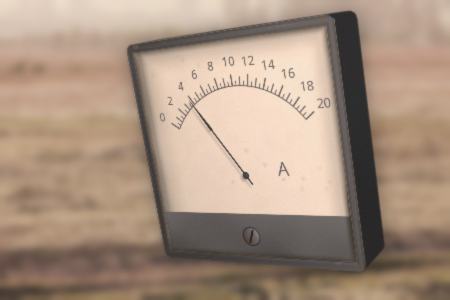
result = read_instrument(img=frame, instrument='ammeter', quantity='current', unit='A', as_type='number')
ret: 4 A
